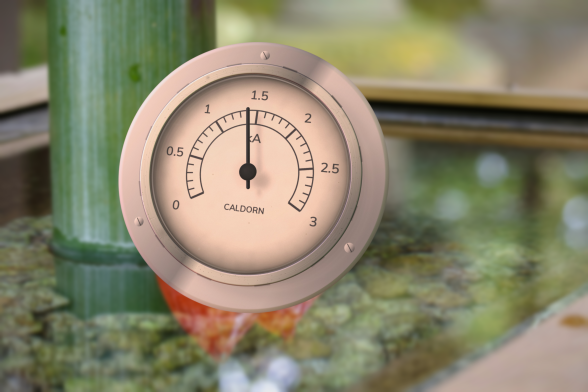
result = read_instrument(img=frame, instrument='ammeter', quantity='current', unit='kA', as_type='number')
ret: 1.4 kA
